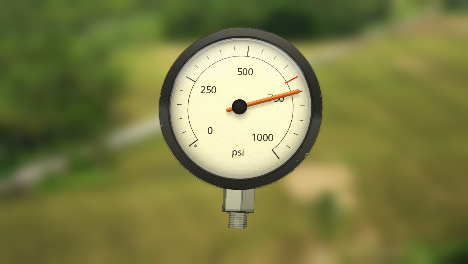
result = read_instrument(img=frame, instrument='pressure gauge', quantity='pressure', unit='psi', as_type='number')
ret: 750 psi
